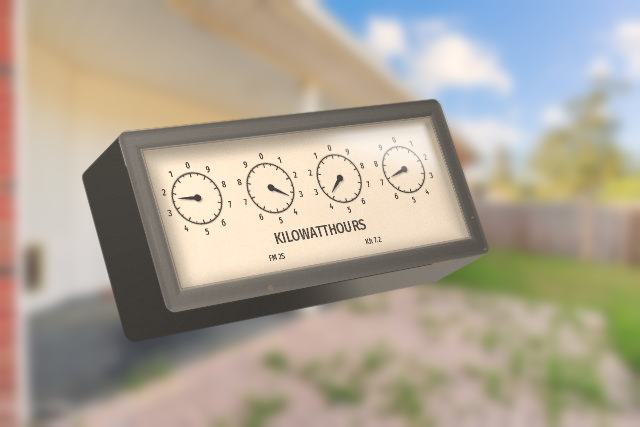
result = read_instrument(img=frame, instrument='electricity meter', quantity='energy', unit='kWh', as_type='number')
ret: 2337 kWh
